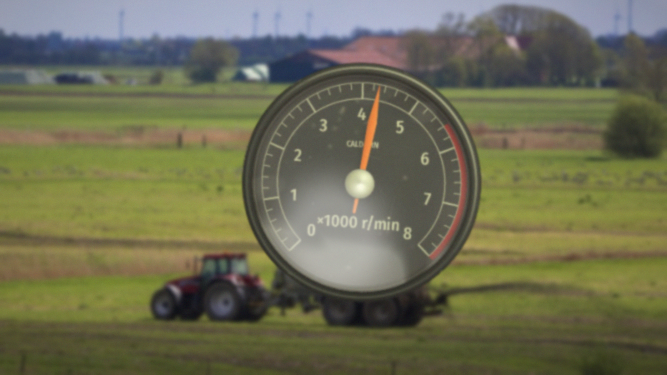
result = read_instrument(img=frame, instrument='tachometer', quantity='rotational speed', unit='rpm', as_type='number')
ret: 4300 rpm
